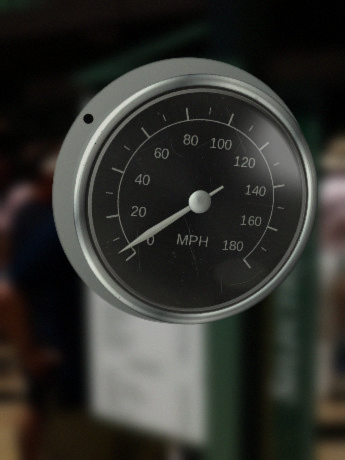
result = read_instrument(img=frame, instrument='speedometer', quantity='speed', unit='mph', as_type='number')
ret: 5 mph
